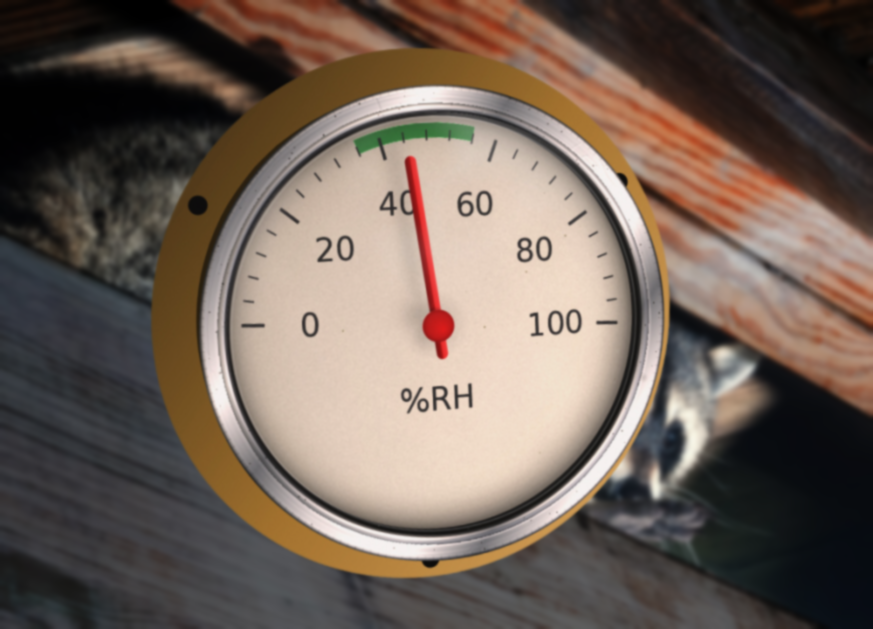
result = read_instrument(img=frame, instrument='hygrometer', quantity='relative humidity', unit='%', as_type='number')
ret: 44 %
